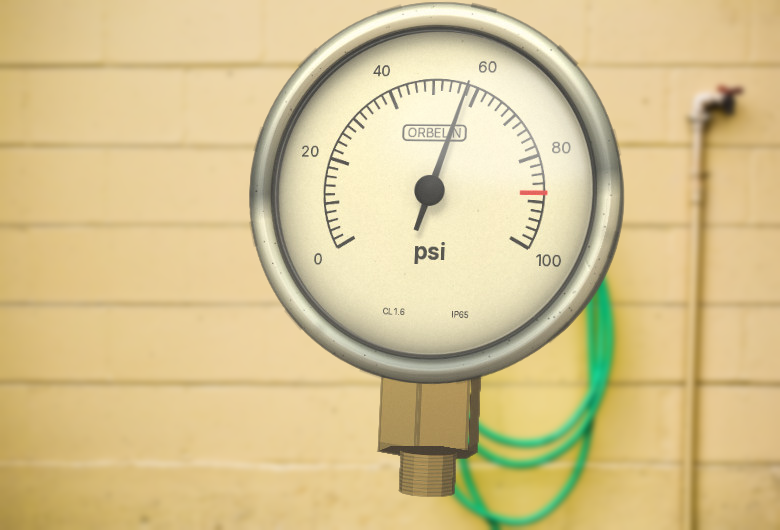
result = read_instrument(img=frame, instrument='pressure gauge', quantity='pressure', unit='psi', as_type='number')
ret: 58 psi
